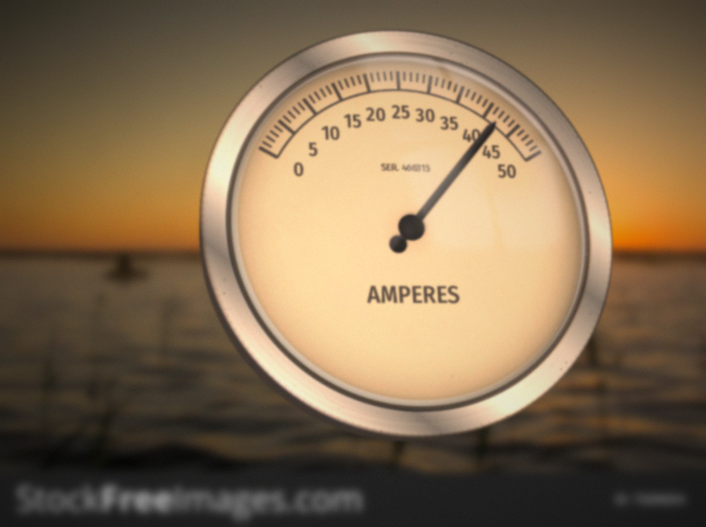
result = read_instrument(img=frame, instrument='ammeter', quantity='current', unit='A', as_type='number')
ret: 42 A
